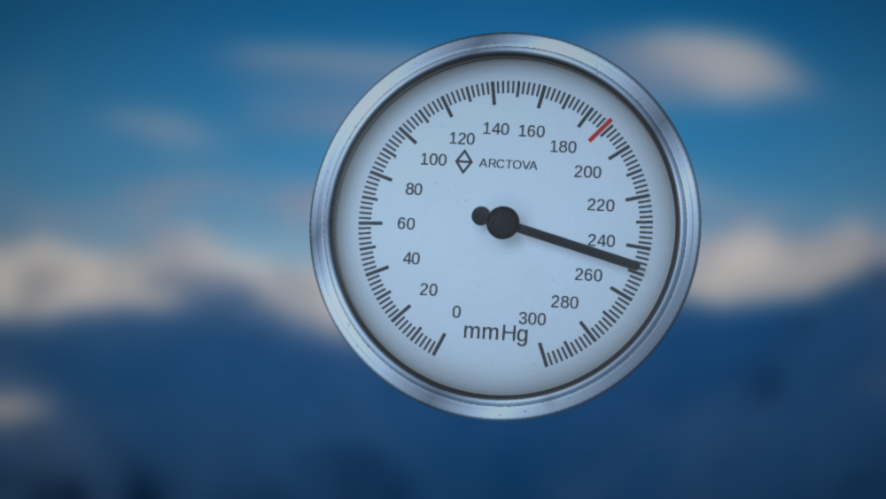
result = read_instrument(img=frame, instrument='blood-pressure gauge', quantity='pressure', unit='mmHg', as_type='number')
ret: 248 mmHg
